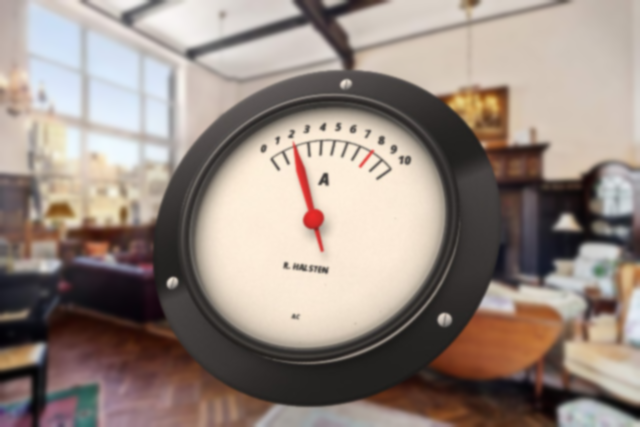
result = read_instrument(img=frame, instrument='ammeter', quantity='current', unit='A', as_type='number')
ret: 2 A
